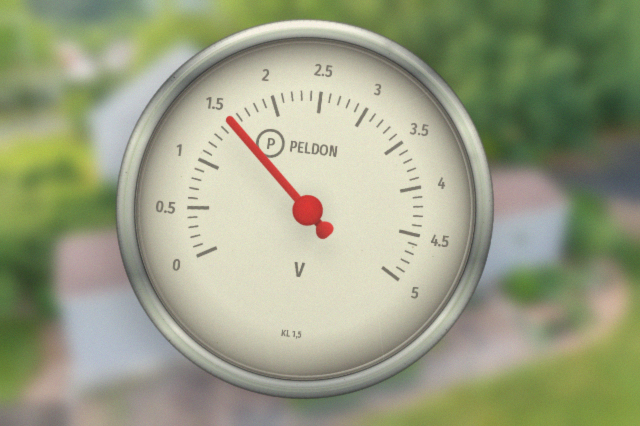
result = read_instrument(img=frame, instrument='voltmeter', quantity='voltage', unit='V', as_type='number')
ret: 1.5 V
